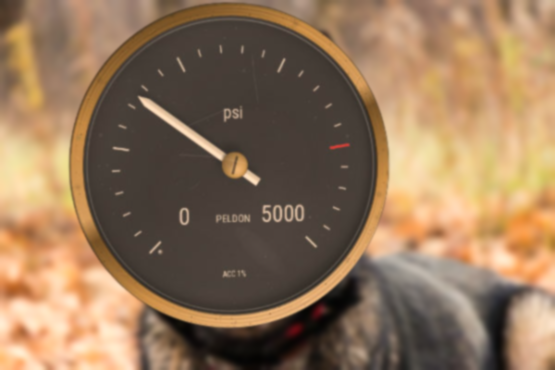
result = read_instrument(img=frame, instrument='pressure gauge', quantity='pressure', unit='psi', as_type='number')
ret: 1500 psi
